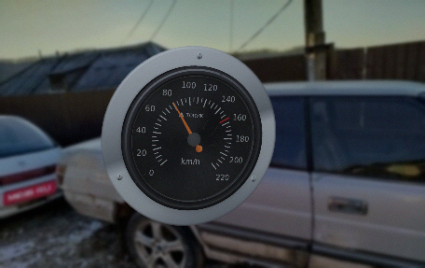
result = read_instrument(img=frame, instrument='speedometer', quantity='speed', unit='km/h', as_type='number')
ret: 80 km/h
